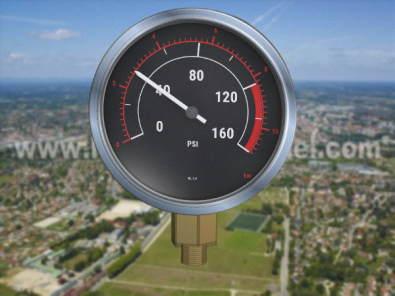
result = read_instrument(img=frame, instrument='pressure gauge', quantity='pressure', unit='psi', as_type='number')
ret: 40 psi
